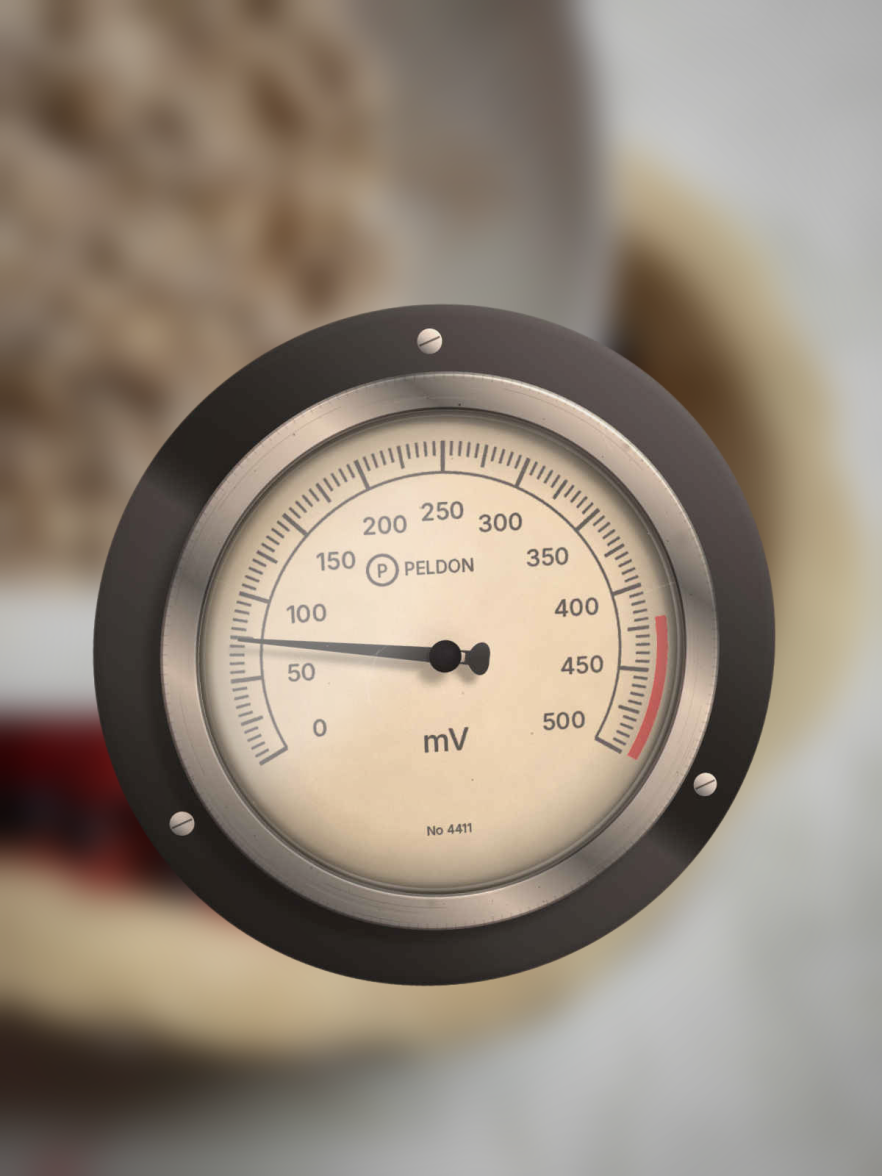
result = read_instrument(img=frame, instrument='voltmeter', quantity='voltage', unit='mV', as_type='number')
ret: 75 mV
